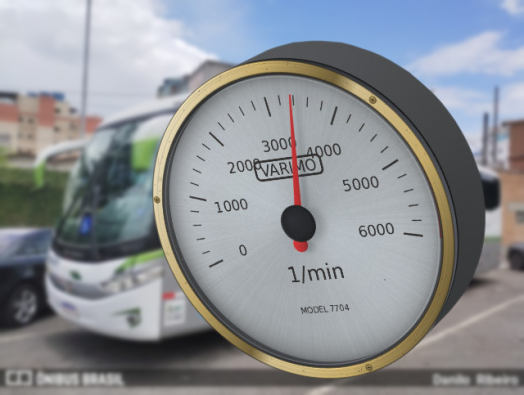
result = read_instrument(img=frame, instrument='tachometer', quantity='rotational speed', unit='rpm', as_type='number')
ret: 3400 rpm
